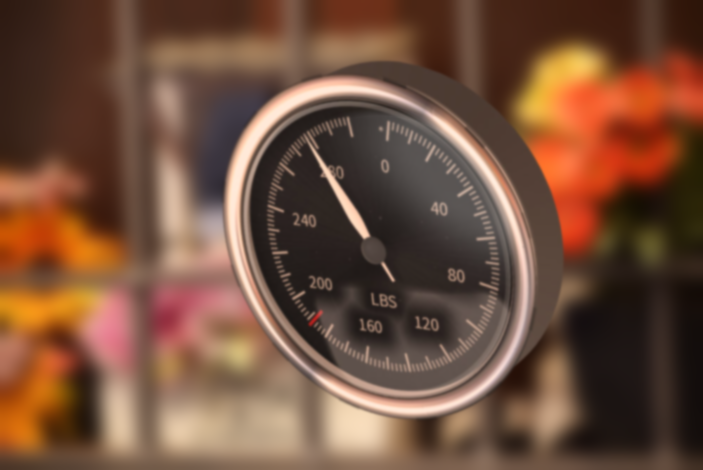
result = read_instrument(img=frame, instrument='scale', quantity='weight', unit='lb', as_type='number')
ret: 280 lb
